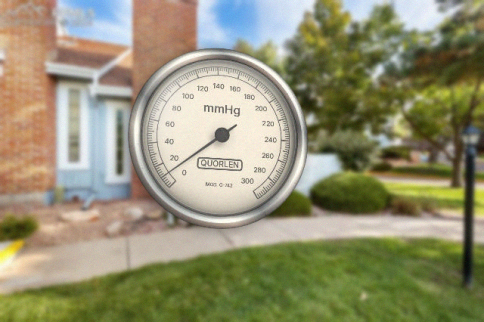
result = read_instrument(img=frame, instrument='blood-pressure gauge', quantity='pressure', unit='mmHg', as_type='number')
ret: 10 mmHg
